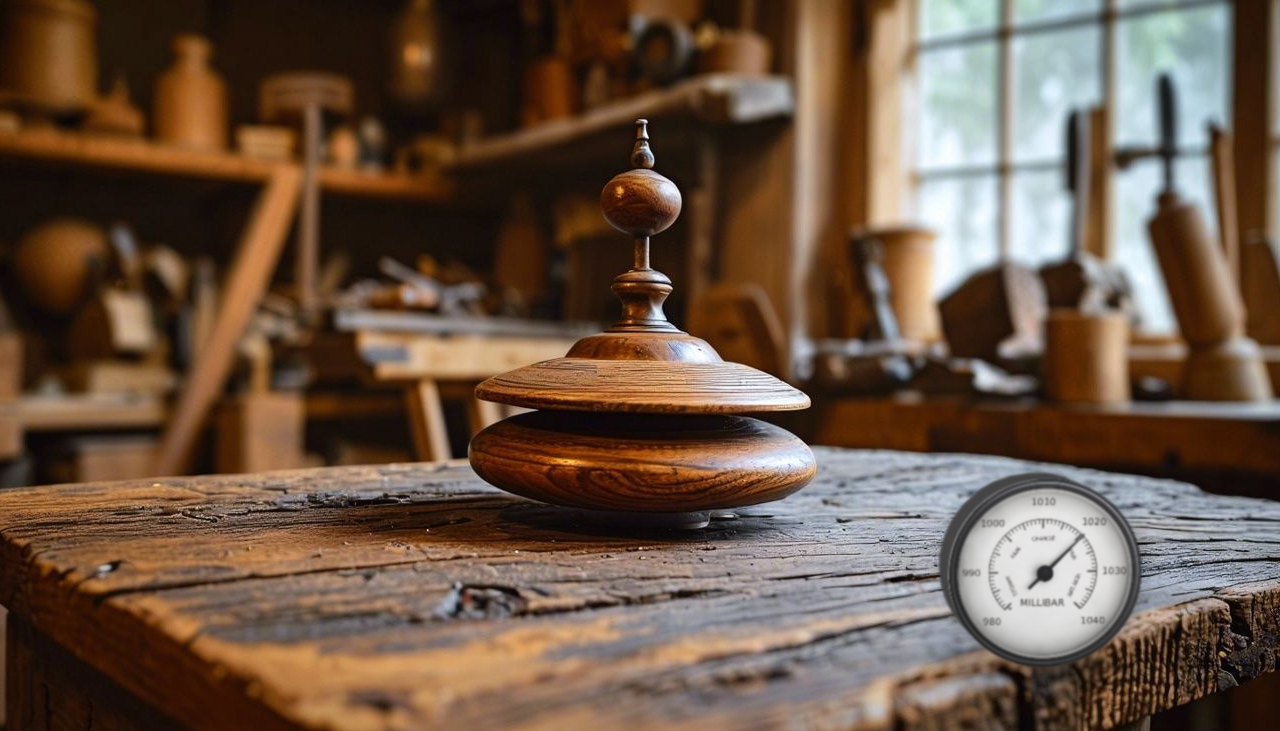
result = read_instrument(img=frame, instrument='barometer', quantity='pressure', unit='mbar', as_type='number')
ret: 1020 mbar
